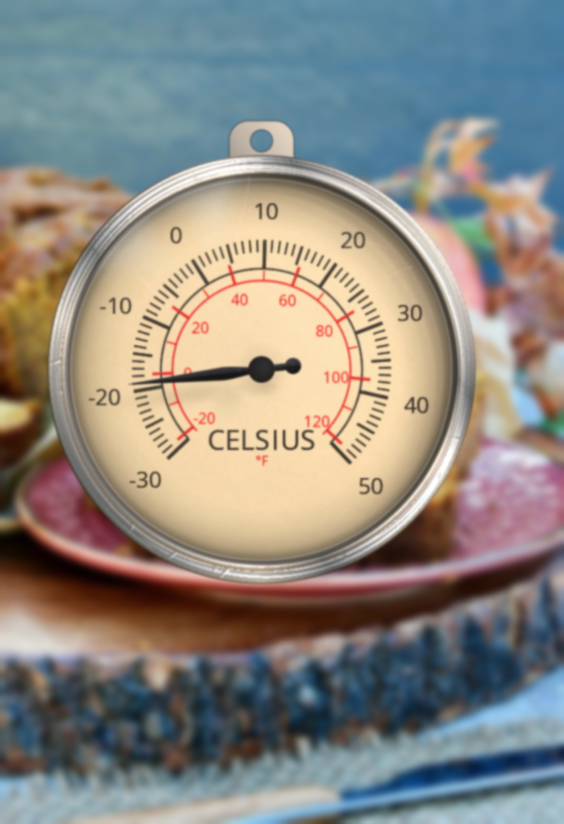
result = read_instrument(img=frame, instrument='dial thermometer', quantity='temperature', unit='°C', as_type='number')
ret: -19 °C
